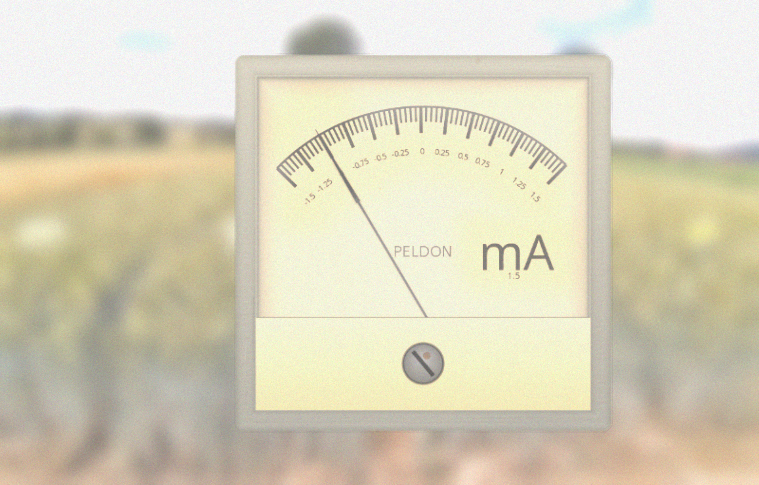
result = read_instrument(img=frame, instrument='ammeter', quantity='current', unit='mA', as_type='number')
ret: -1 mA
